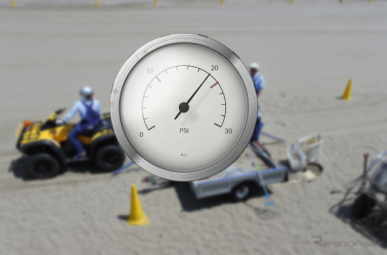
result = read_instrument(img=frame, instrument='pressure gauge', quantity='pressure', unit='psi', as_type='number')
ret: 20 psi
